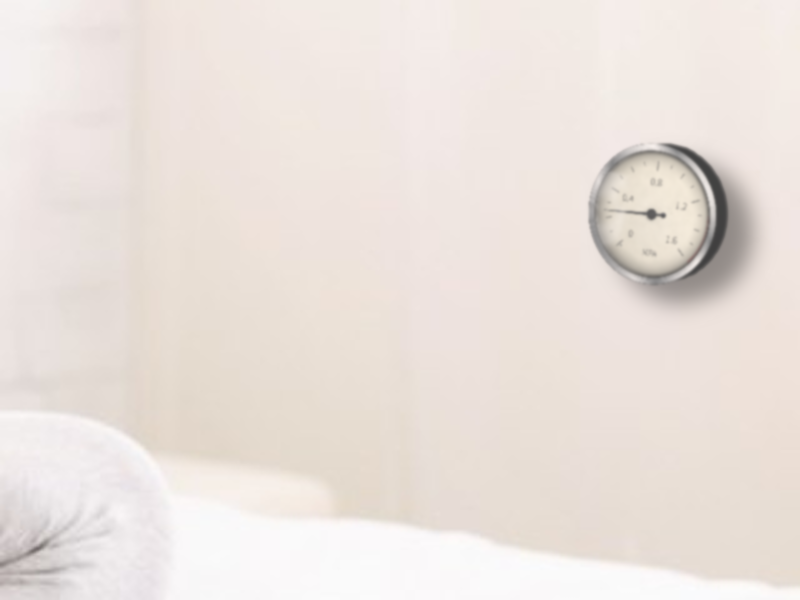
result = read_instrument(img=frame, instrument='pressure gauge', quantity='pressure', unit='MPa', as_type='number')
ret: 0.25 MPa
